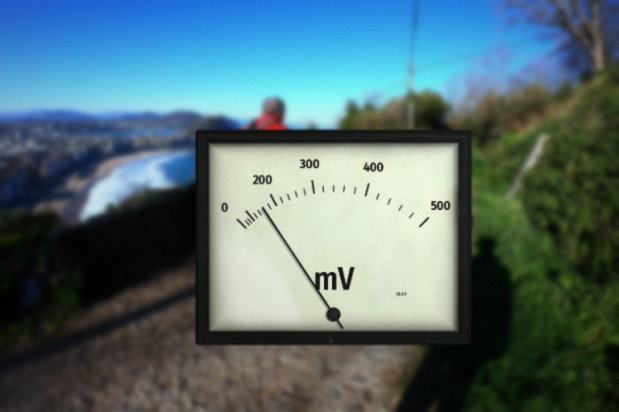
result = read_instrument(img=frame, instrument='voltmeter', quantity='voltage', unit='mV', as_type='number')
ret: 160 mV
